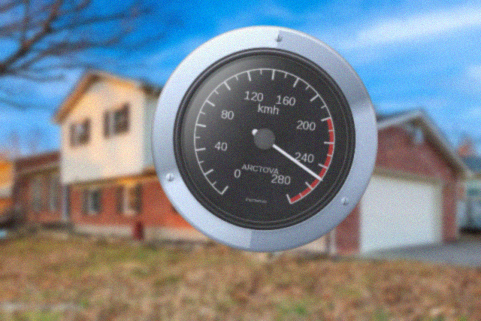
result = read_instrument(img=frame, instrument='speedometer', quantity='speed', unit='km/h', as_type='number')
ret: 250 km/h
